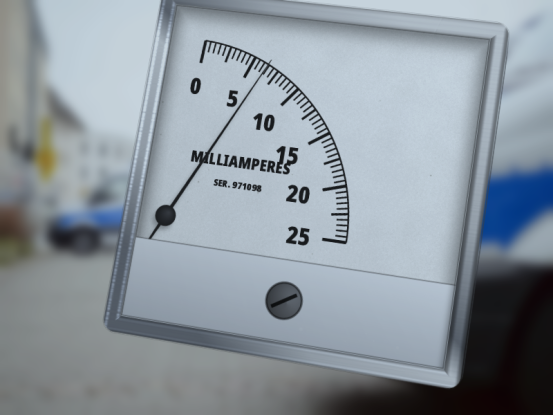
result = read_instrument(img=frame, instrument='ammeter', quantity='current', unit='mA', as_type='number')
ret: 6.5 mA
